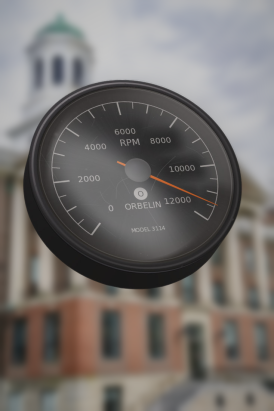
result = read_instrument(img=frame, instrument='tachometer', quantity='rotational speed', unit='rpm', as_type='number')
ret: 11500 rpm
